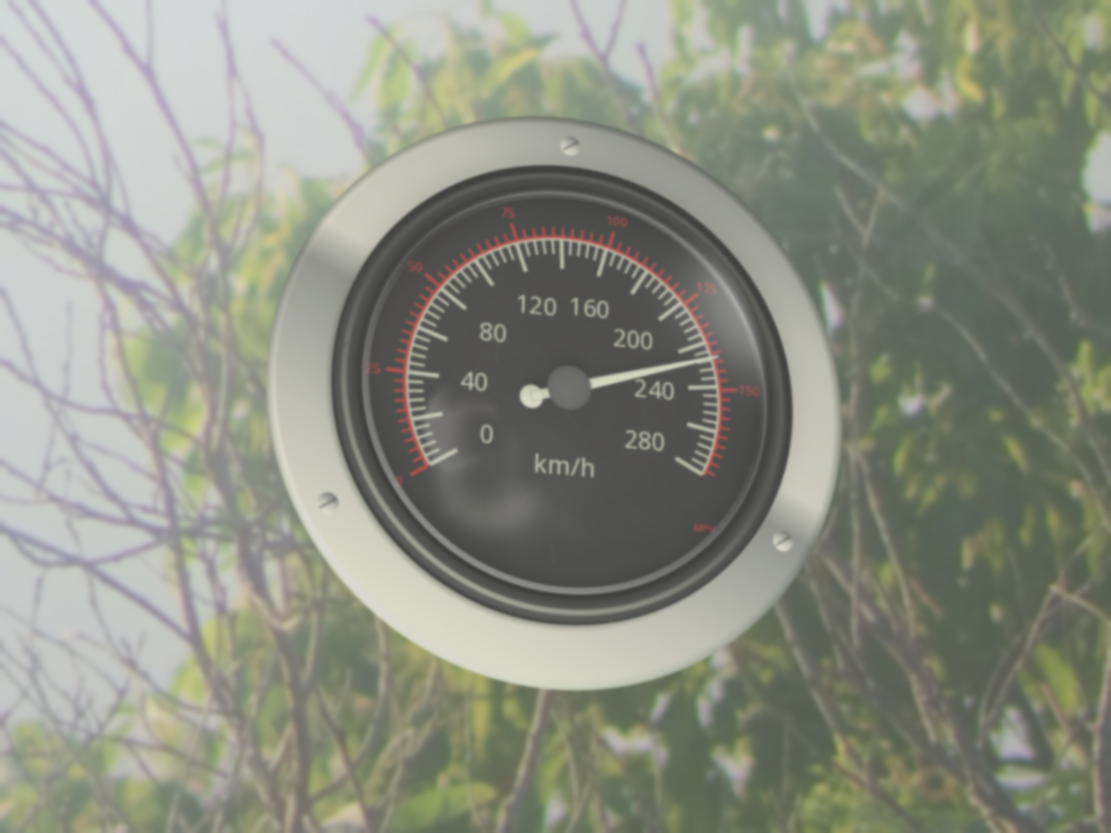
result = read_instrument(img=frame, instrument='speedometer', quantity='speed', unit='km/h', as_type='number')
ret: 228 km/h
